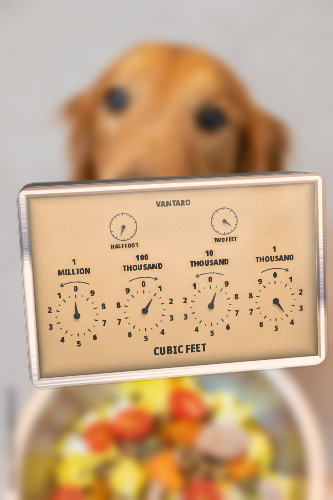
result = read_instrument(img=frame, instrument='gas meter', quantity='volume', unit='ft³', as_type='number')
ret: 9400 ft³
